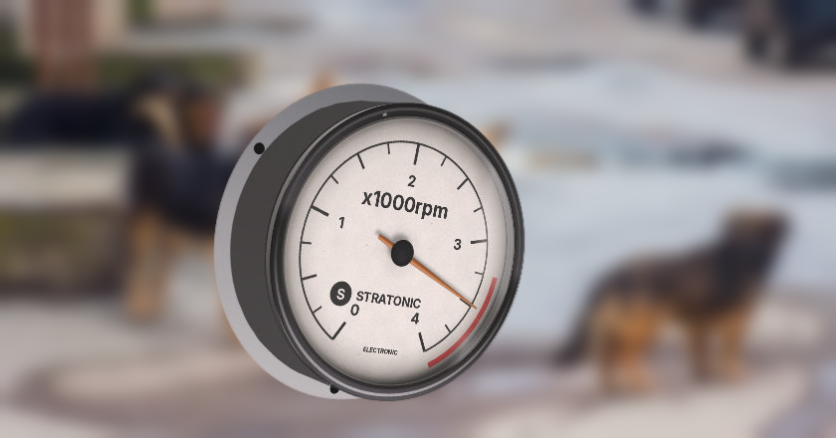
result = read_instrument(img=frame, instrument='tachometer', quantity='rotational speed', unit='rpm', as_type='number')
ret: 3500 rpm
